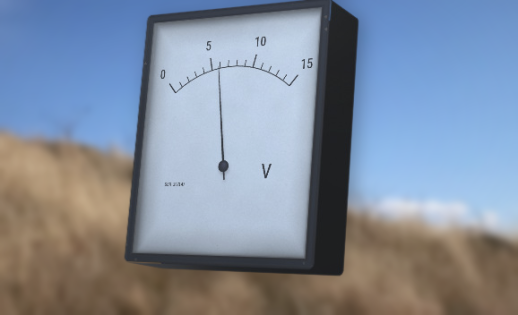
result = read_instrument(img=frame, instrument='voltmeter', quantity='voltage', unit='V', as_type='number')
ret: 6 V
